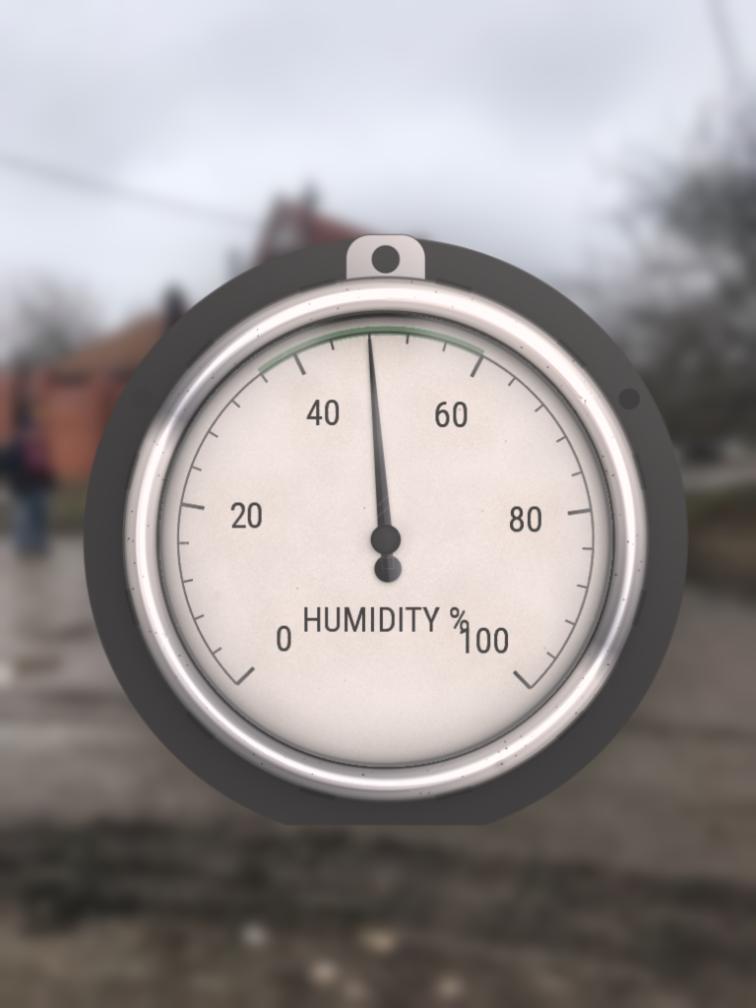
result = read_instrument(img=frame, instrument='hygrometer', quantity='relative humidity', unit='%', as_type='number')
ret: 48 %
